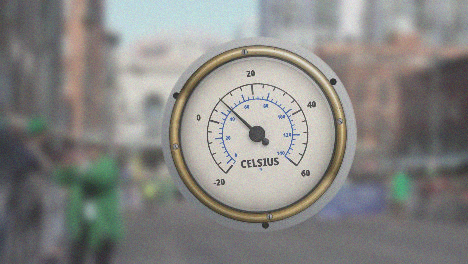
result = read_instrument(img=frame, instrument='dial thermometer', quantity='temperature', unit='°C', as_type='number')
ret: 8 °C
